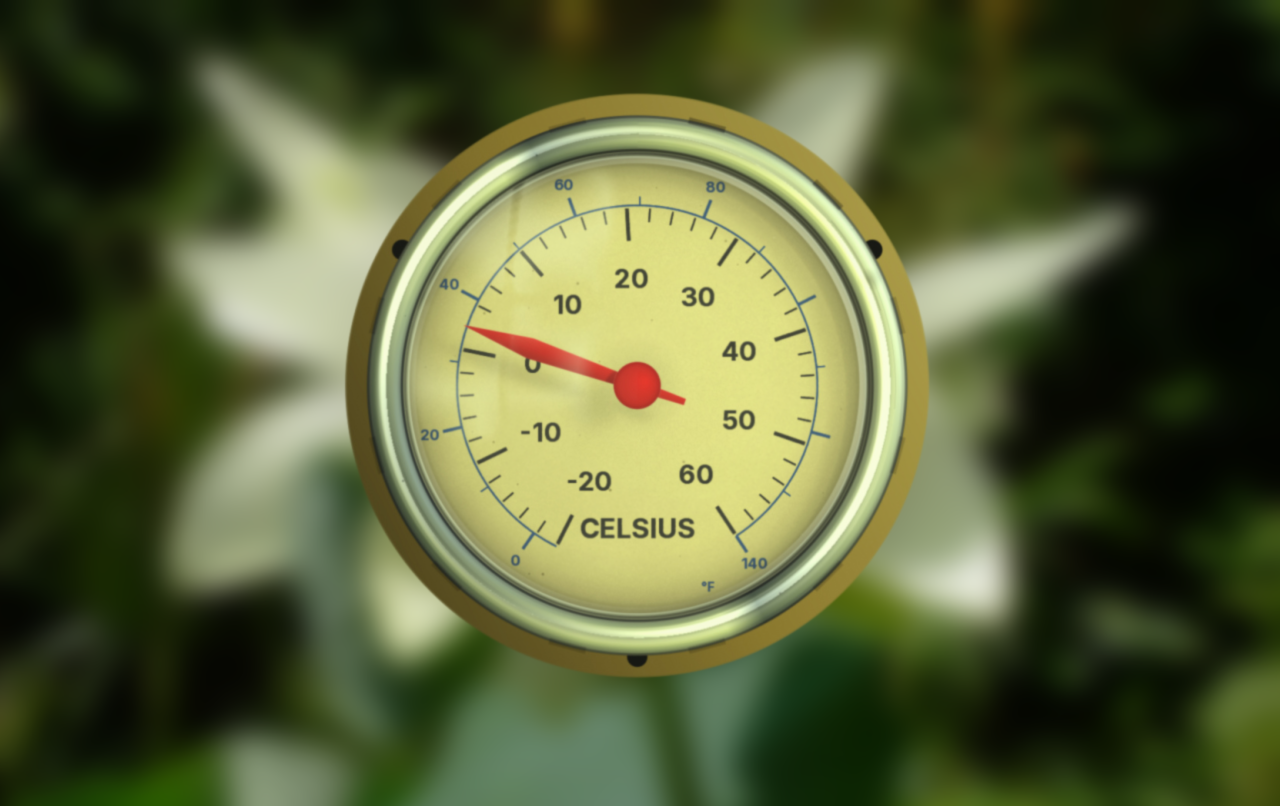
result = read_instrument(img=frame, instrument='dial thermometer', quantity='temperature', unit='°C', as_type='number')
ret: 2 °C
